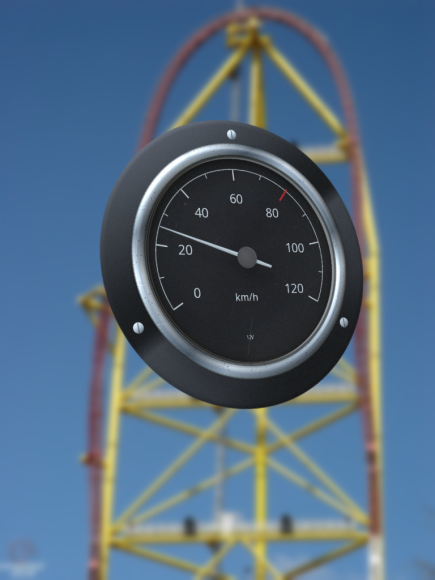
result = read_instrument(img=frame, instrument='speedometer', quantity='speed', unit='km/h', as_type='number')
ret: 25 km/h
